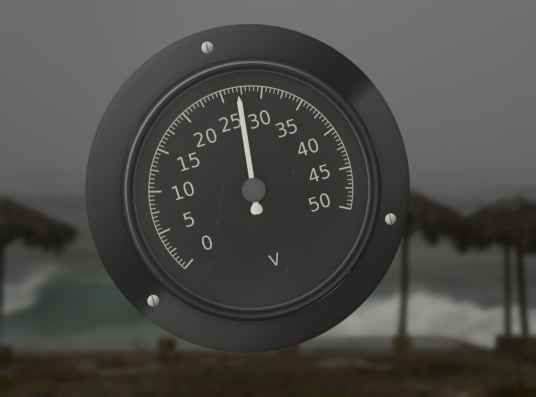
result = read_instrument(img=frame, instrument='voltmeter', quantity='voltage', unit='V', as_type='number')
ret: 27 V
